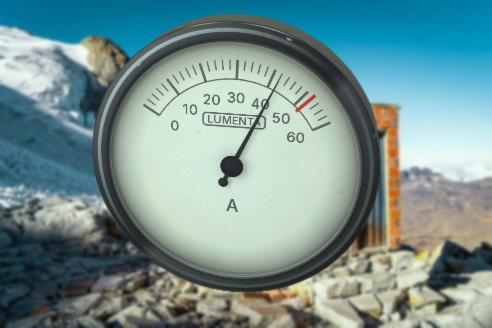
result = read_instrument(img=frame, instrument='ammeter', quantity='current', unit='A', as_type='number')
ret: 42 A
